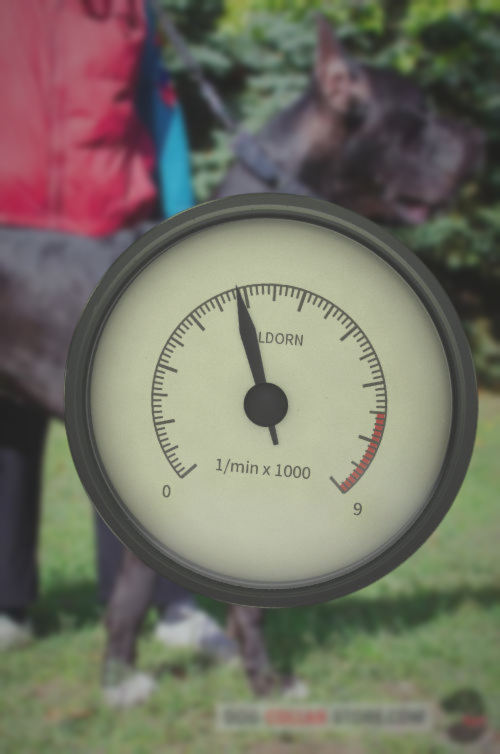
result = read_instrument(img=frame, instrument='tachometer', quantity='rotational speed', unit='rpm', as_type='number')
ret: 3900 rpm
